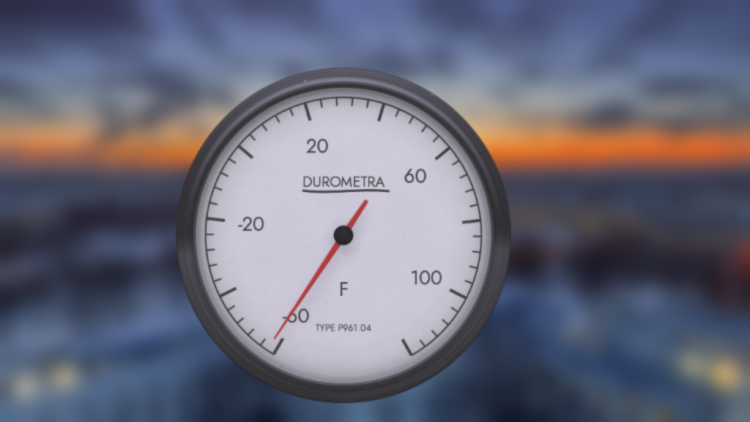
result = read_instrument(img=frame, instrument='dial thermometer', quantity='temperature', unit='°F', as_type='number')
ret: -58 °F
